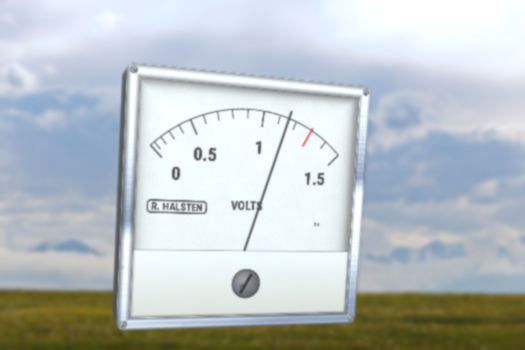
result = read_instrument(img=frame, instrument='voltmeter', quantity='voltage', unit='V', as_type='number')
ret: 1.15 V
